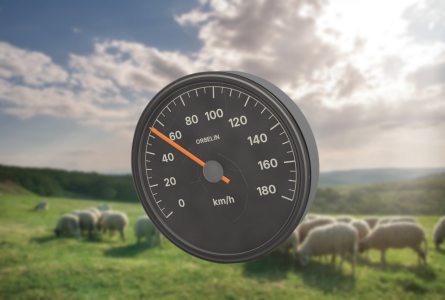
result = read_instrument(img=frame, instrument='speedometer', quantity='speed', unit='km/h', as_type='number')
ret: 55 km/h
